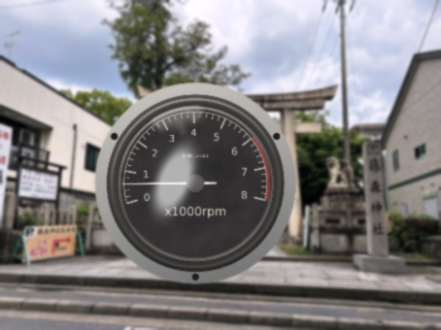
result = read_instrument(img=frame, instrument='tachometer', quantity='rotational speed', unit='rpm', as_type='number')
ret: 600 rpm
